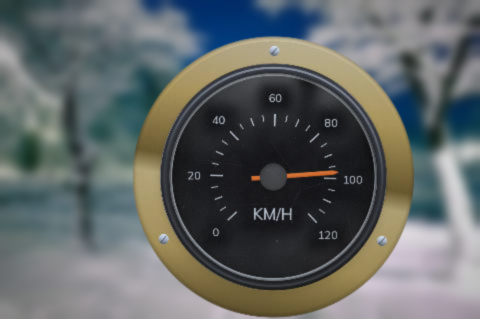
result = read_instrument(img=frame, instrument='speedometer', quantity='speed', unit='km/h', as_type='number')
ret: 97.5 km/h
